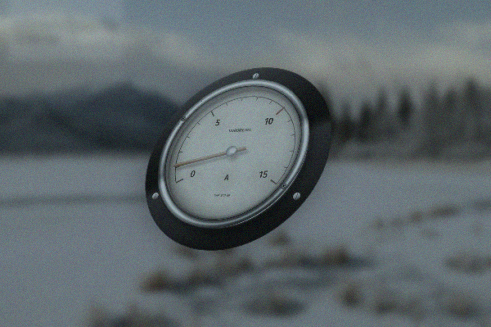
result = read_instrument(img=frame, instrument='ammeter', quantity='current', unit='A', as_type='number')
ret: 1 A
